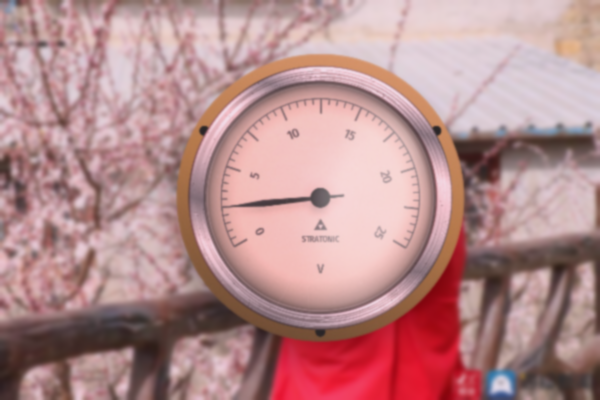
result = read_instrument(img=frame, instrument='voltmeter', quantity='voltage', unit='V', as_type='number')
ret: 2.5 V
